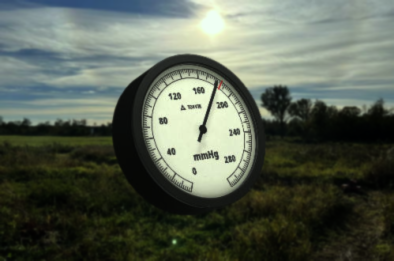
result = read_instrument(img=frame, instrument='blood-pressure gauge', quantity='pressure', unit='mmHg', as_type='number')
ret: 180 mmHg
